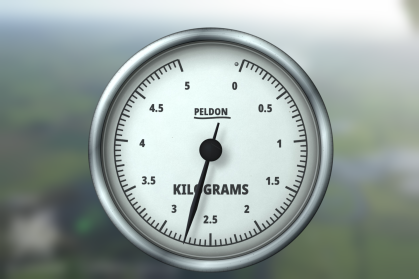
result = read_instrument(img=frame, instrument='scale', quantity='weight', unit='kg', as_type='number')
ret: 2.75 kg
